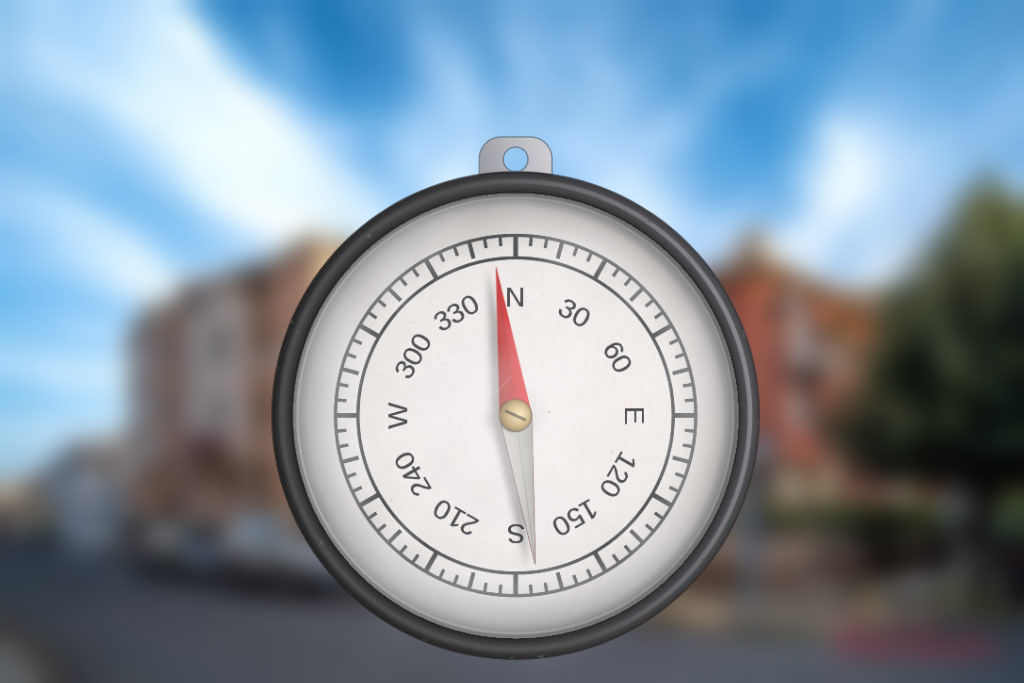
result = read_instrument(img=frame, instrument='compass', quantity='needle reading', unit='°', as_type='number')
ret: 352.5 °
